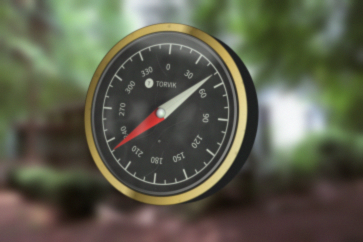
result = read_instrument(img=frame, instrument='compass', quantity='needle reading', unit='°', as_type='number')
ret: 230 °
